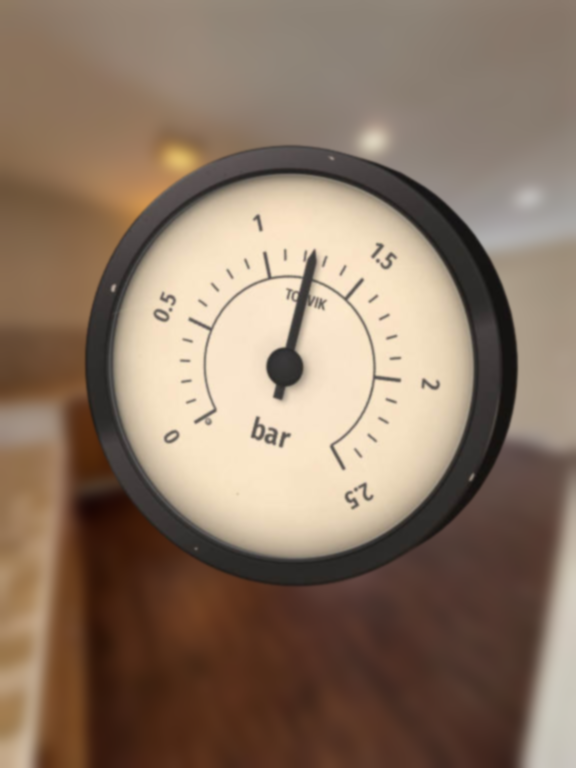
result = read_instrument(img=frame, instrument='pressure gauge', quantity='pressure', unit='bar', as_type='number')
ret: 1.25 bar
